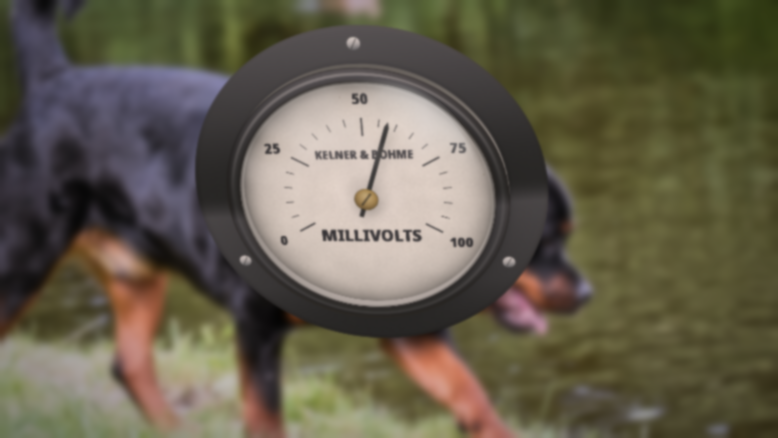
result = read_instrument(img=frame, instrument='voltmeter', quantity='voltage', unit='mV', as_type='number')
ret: 57.5 mV
